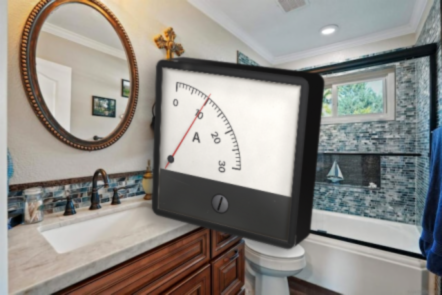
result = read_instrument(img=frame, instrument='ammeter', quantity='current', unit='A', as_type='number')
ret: 10 A
